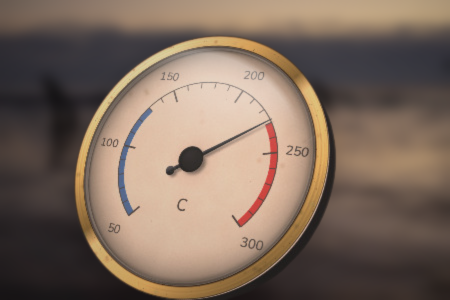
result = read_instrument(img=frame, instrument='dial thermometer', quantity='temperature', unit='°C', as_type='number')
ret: 230 °C
